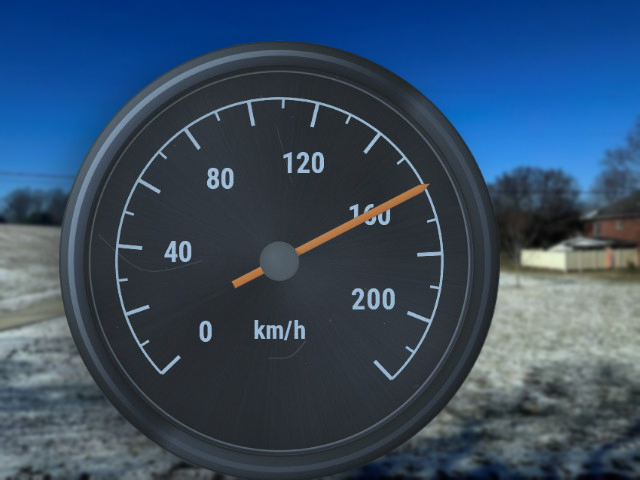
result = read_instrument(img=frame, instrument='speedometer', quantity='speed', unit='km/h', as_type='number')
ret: 160 km/h
